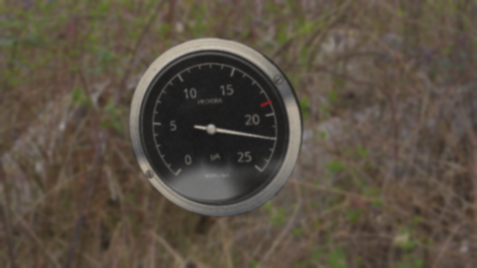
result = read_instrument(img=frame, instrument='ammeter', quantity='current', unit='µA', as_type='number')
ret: 22 µA
